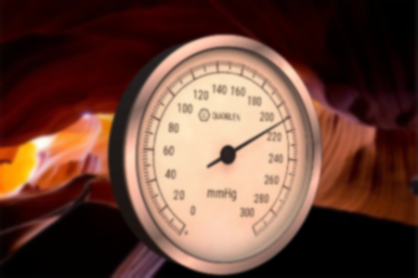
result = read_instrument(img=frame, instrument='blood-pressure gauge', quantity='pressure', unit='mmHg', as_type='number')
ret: 210 mmHg
